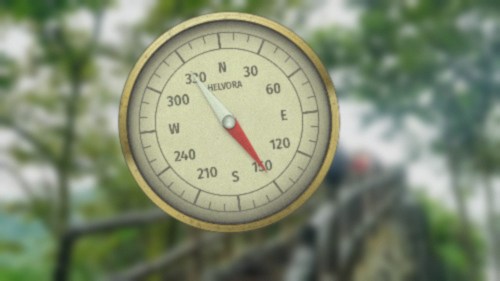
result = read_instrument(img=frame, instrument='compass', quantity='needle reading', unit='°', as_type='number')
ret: 150 °
